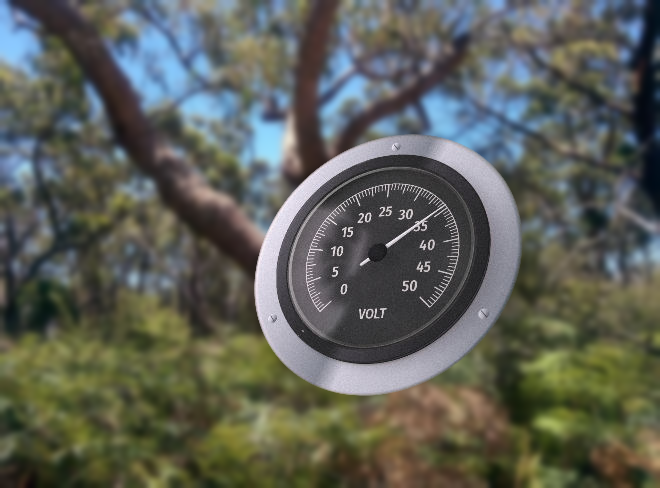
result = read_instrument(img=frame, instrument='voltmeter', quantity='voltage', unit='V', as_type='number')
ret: 35 V
